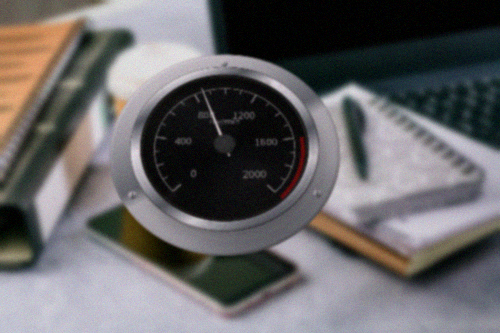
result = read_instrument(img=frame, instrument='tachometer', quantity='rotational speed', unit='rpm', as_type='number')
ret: 850 rpm
